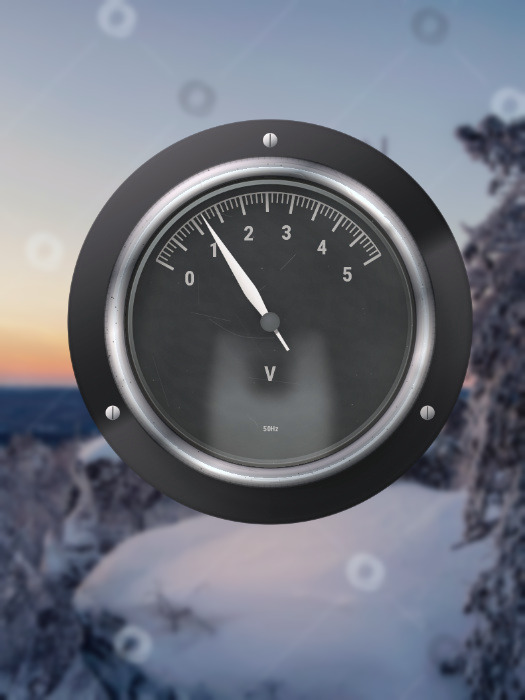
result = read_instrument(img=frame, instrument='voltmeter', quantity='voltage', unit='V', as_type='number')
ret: 1.2 V
